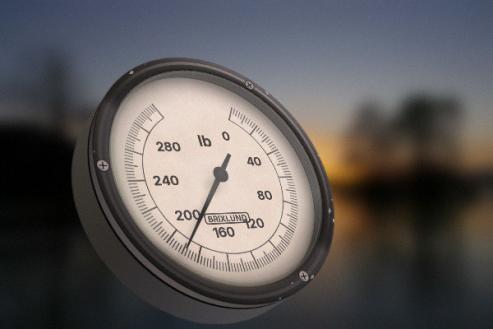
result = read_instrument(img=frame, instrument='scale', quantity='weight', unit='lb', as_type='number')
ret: 190 lb
